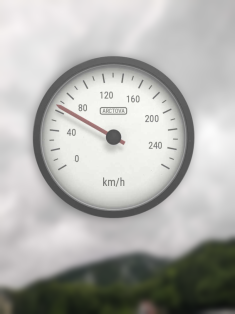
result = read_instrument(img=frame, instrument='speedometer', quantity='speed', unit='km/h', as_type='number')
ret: 65 km/h
